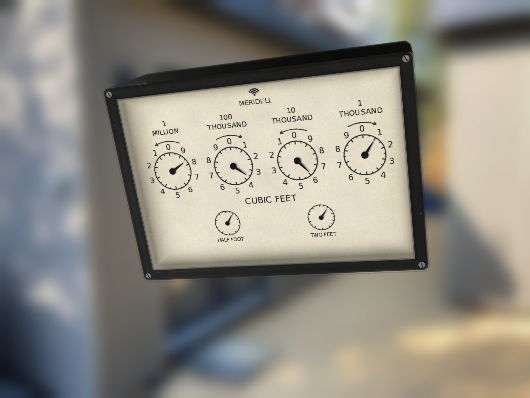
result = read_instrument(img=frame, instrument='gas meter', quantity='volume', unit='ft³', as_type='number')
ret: 836100 ft³
